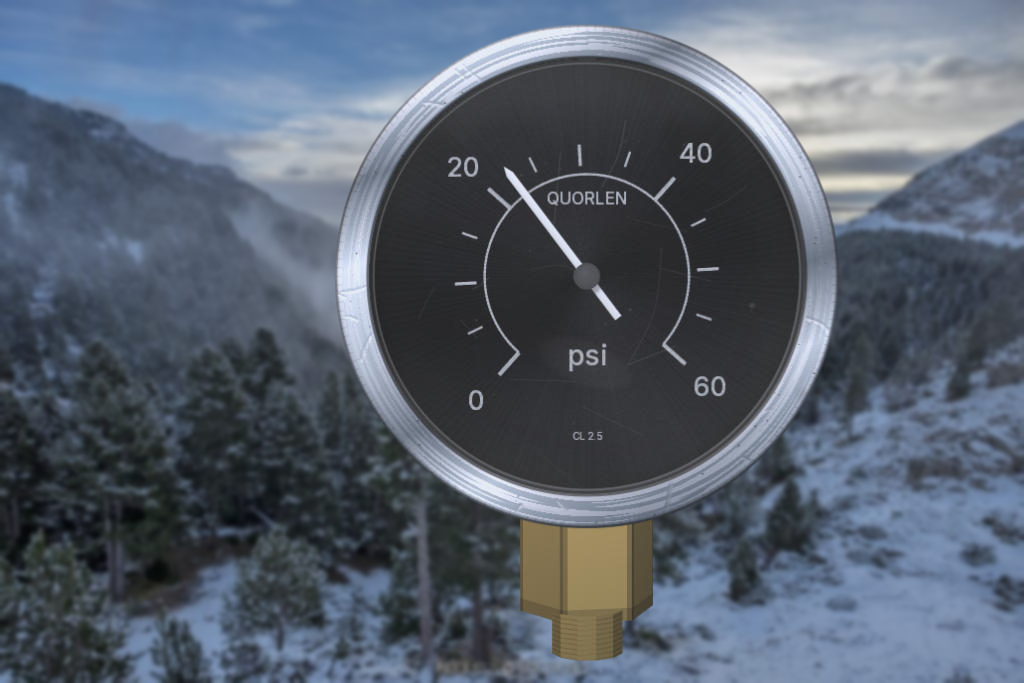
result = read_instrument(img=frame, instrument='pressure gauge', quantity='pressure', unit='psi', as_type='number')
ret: 22.5 psi
